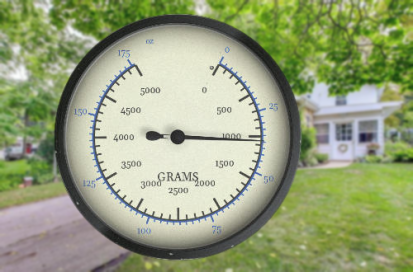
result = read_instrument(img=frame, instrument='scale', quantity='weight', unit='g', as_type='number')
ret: 1050 g
